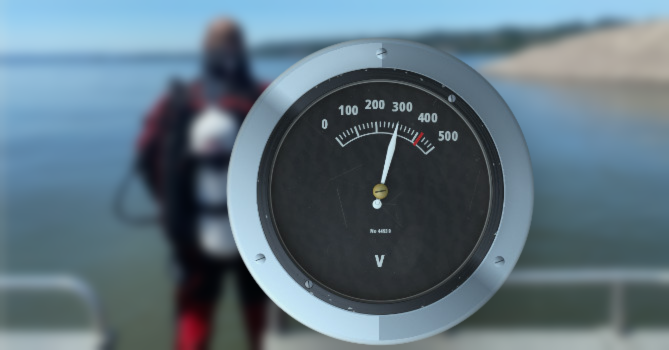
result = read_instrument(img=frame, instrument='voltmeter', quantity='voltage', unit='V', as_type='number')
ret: 300 V
